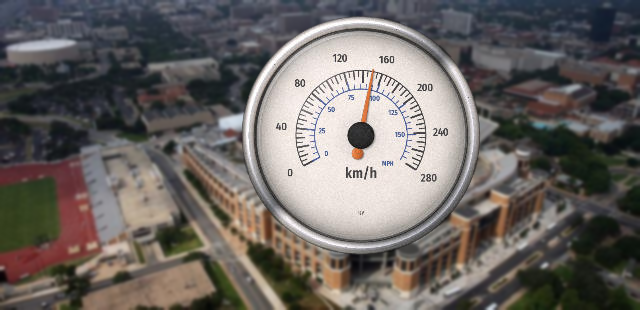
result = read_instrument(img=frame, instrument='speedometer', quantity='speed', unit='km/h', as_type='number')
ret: 150 km/h
